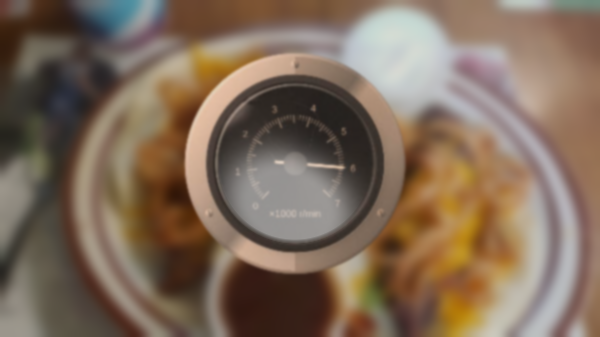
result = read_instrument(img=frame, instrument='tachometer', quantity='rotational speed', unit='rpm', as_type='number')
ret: 6000 rpm
